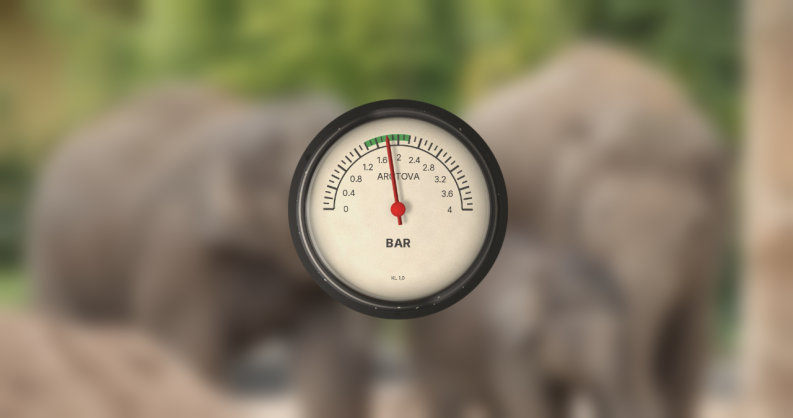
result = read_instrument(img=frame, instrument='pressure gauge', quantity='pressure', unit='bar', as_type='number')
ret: 1.8 bar
